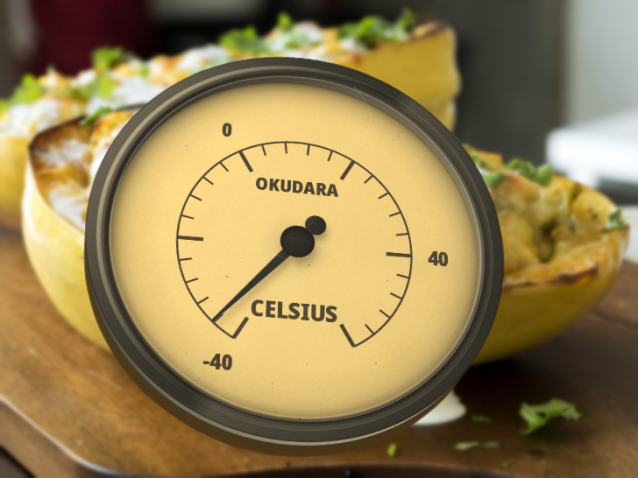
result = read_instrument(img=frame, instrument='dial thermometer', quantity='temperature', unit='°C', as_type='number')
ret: -36 °C
